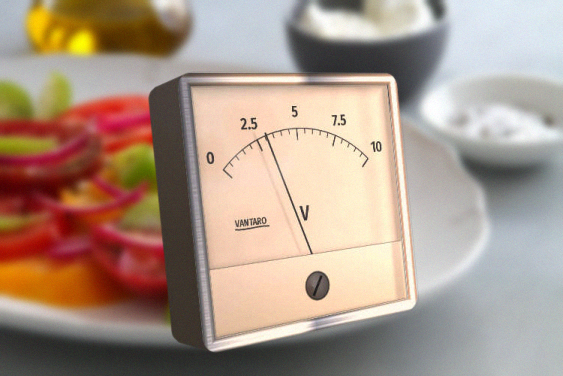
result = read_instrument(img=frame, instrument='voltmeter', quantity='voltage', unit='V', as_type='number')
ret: 3 V
